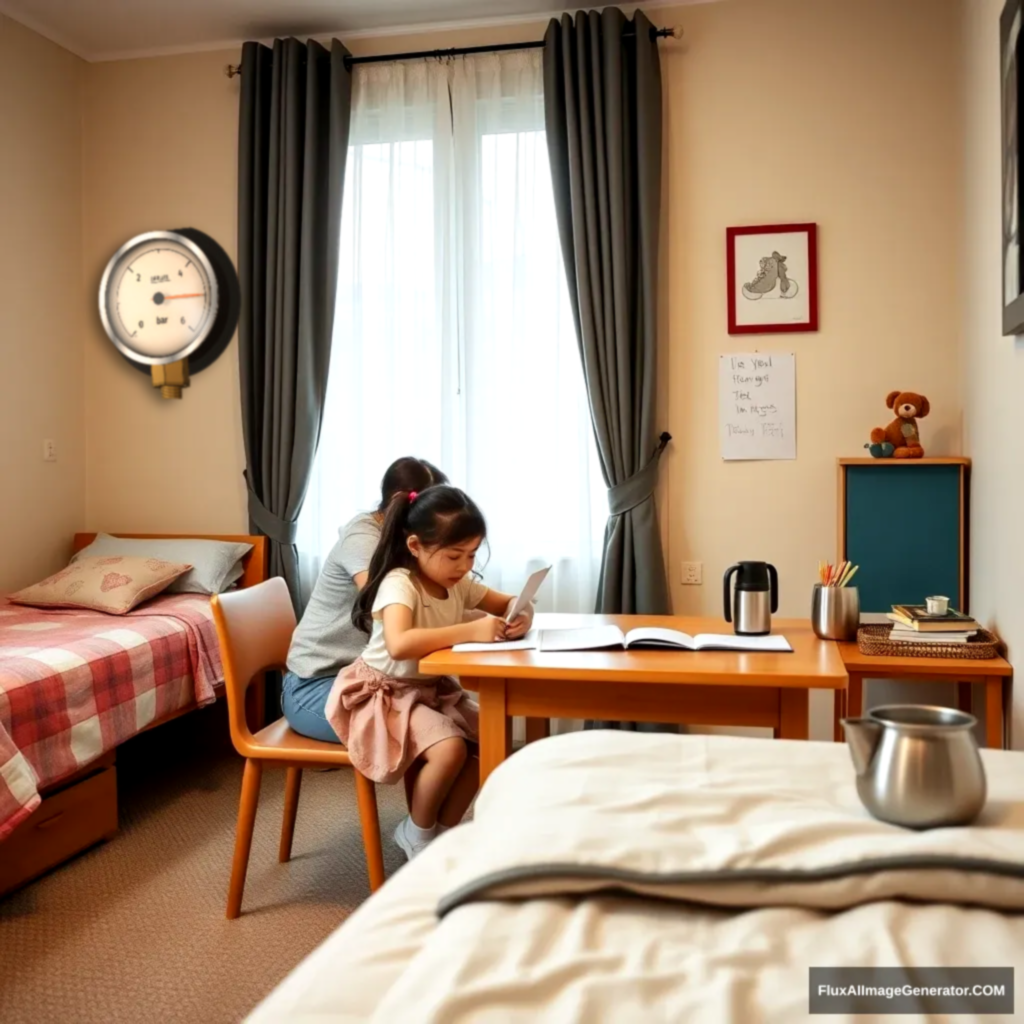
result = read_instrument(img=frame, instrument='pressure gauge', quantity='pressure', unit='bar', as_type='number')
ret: 5 bar
